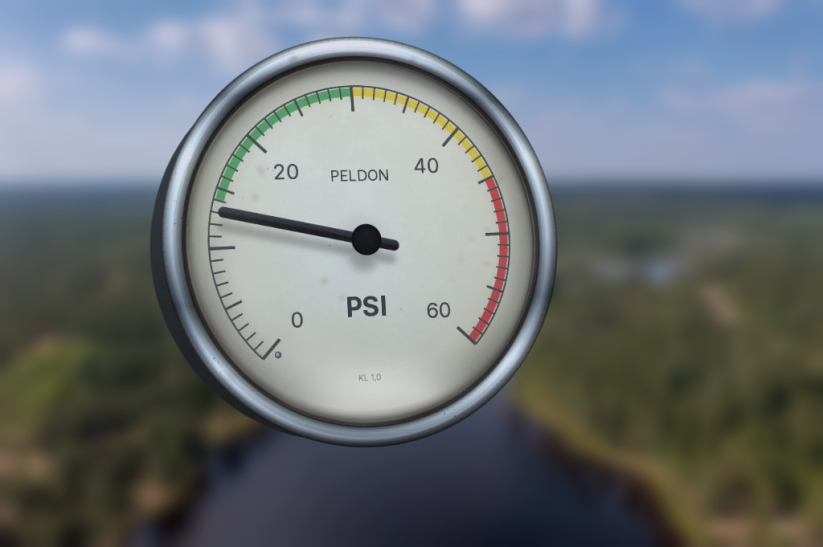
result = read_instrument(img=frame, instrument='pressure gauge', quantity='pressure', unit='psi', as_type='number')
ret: 13 psi
